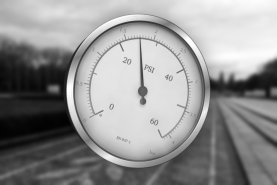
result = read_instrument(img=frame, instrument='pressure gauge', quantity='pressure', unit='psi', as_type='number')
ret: 25 psi
